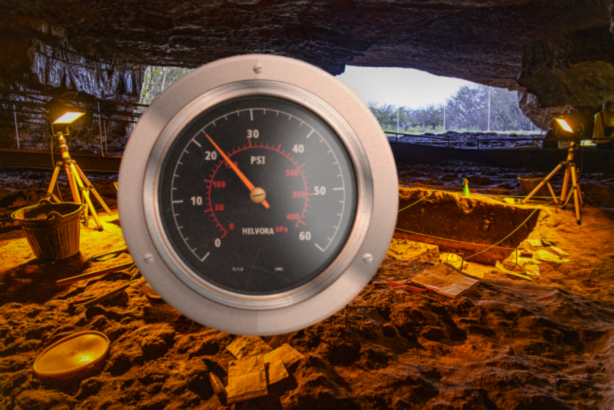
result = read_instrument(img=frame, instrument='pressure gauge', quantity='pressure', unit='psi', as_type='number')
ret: 22 psi
